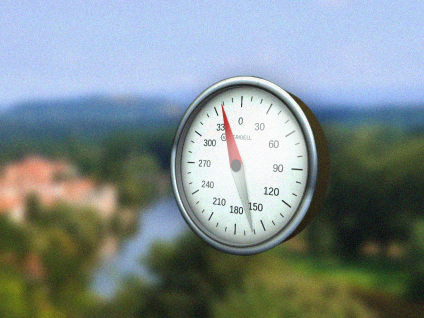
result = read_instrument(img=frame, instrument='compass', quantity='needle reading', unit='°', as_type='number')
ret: 340 °
